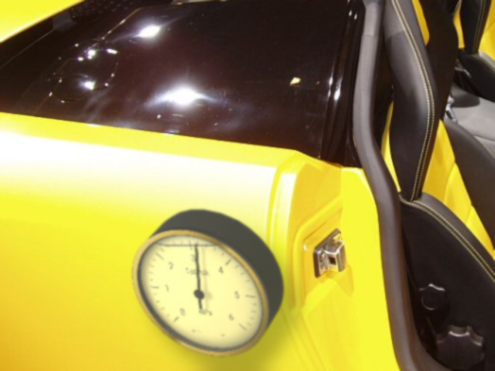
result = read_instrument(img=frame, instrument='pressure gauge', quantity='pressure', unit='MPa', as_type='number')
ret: 3.2 MPa
